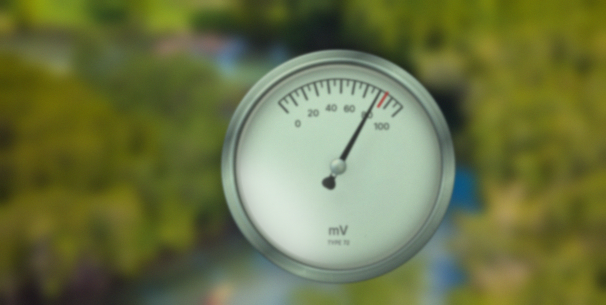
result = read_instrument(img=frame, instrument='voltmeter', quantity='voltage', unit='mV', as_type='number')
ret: 80 mV
